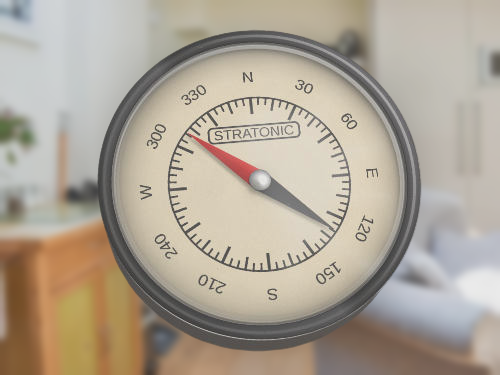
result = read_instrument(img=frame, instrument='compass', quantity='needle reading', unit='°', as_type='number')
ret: 310 °
